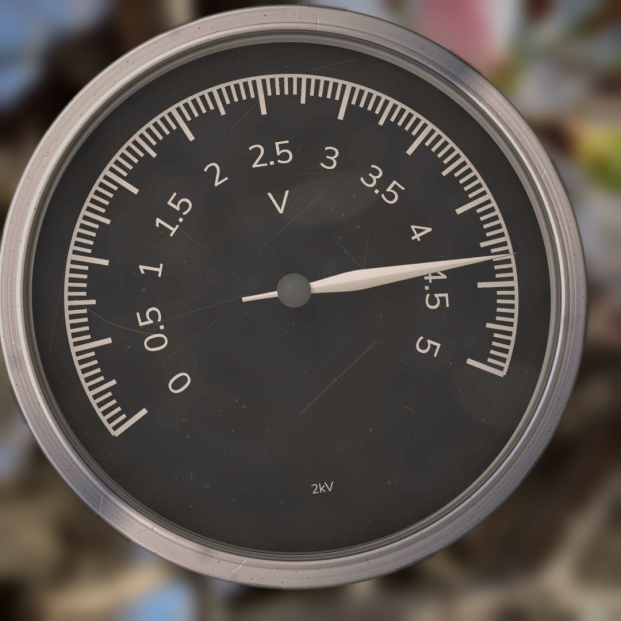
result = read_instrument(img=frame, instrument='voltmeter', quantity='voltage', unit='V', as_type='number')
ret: 4.35 V
